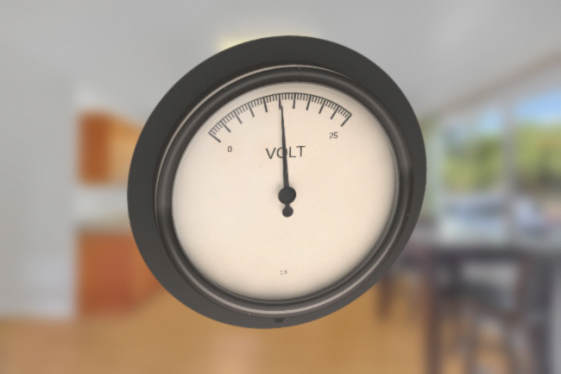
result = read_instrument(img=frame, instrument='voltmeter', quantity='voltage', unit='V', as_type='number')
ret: 12.5 V
